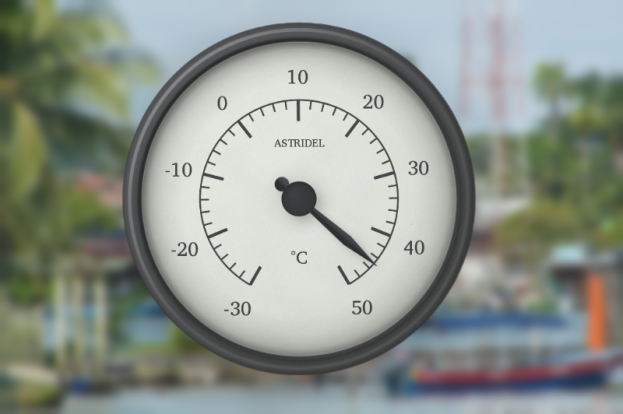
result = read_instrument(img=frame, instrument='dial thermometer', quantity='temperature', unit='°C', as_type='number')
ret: 45 °C
